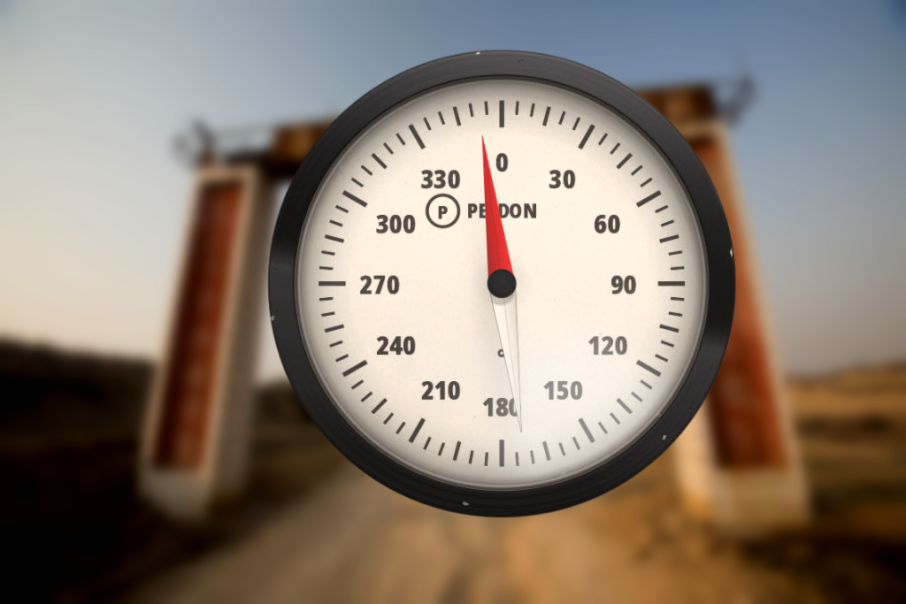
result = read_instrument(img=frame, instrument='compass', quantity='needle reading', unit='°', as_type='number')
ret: 352.5 °
